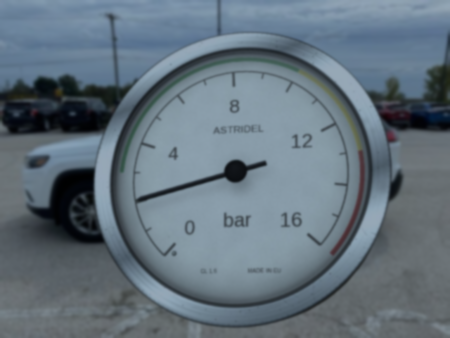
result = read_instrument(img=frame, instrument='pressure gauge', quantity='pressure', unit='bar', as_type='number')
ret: 2 bar
